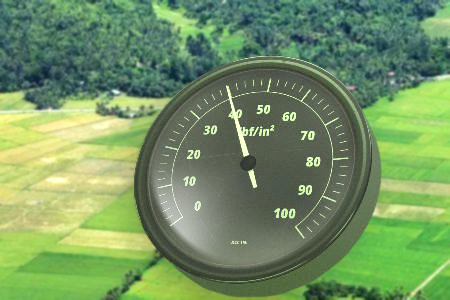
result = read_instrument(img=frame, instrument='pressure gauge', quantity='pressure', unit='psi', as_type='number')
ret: 40 psi
